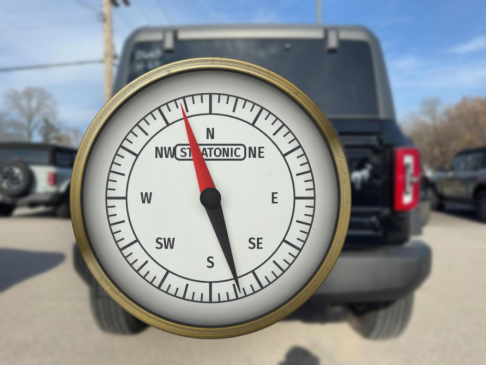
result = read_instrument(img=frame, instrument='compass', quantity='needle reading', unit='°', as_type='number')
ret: 342.5 °
